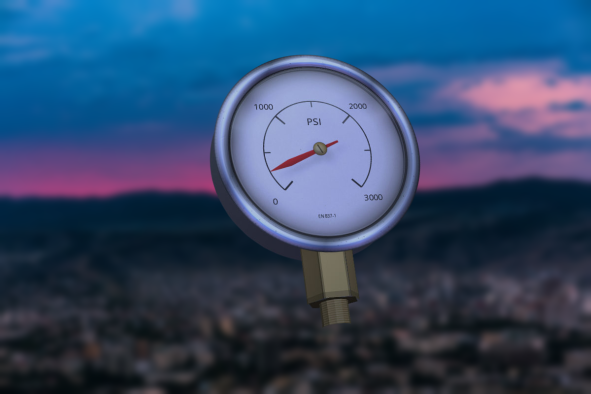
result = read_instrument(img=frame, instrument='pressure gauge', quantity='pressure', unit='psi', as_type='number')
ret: 250 psi
